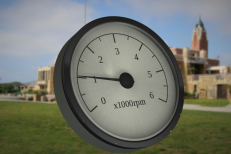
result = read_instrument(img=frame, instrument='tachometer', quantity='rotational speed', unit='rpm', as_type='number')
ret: 1000 rpm
